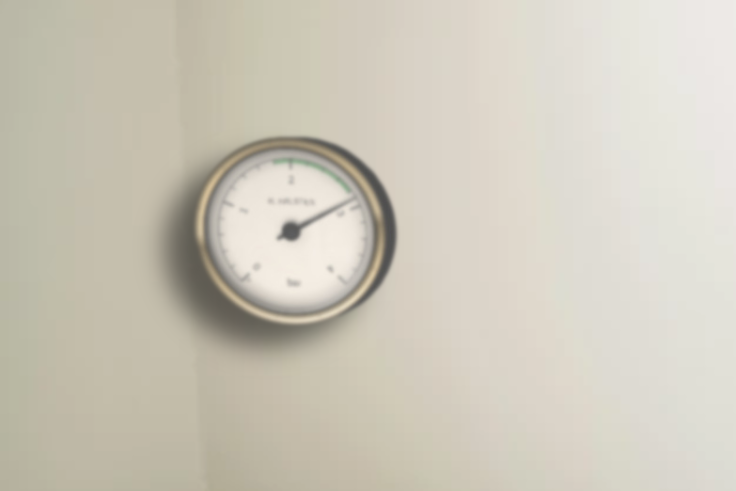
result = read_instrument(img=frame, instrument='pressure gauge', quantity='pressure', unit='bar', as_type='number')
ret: 2.9 bar
